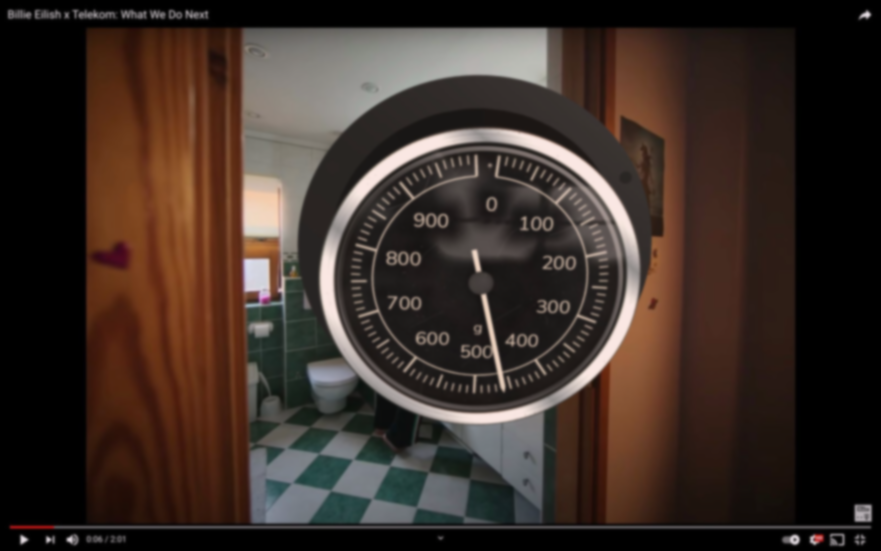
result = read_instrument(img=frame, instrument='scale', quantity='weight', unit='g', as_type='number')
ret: 460 g
